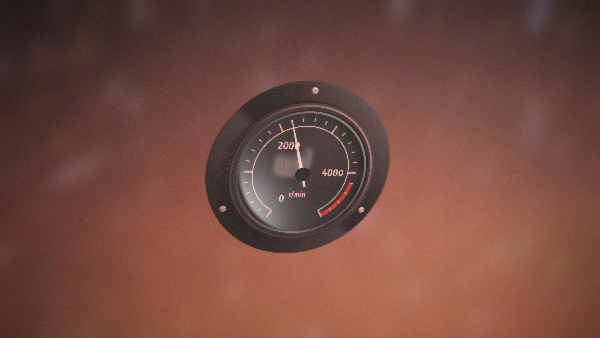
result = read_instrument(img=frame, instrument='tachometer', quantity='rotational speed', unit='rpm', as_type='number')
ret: 2200 rpm
